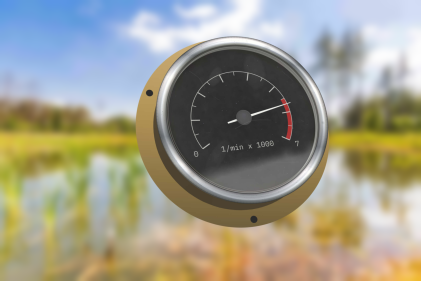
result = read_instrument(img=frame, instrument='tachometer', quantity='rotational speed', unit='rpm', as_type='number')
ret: 5750 rpm
